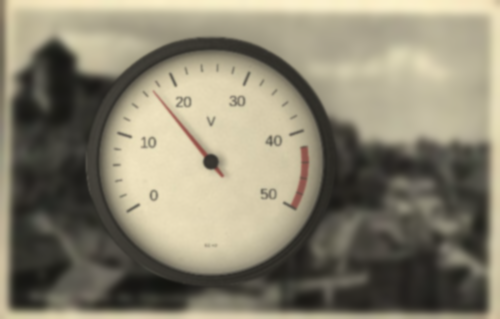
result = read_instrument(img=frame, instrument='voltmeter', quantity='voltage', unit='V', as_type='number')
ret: 17 V
